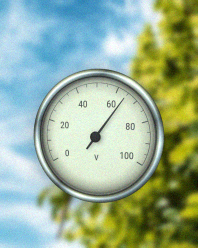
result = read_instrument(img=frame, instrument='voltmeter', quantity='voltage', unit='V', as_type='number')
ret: 65 V
